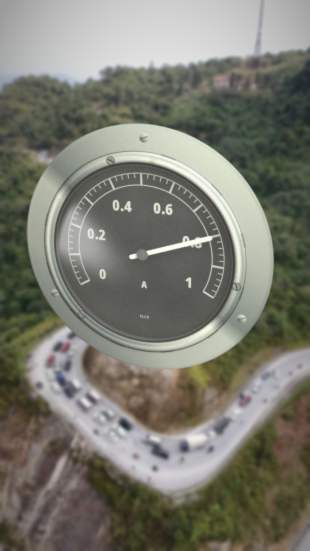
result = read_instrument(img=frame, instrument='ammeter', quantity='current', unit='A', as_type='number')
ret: 0.8 A
